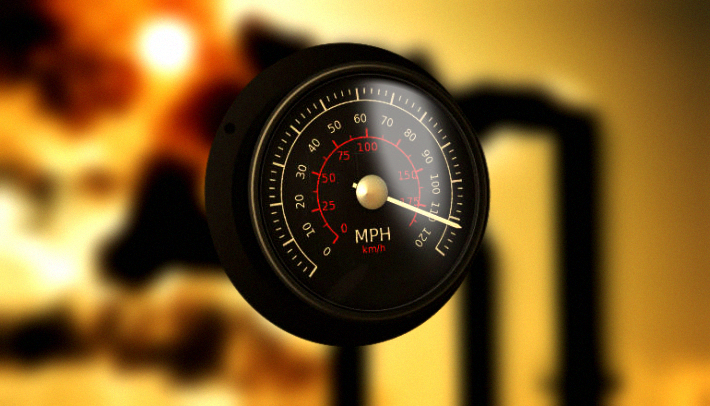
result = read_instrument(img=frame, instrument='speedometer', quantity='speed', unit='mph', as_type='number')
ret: 112 mph
